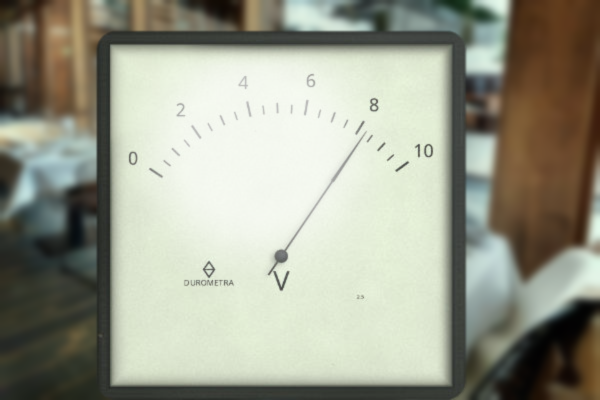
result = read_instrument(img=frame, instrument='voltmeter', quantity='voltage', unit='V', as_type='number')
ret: 8.25 V
